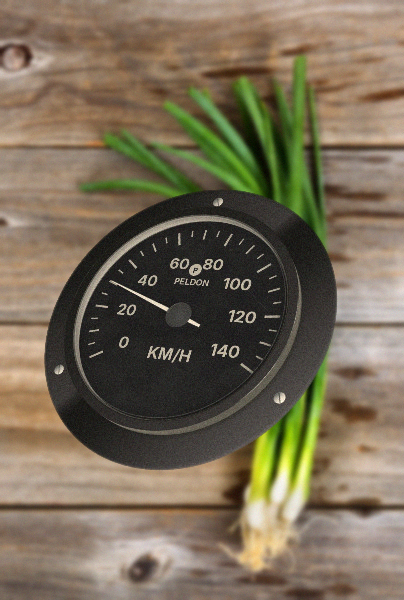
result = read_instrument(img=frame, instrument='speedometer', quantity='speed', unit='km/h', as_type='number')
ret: 30 km/h
